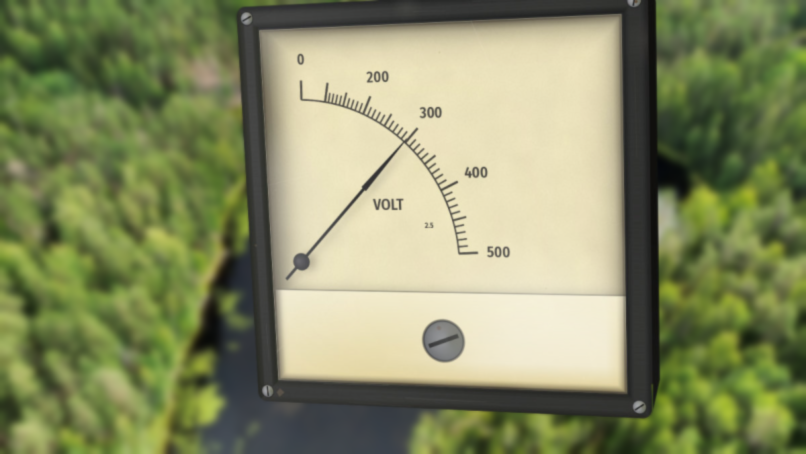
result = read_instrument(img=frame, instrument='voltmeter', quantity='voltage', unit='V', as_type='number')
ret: 300 V
